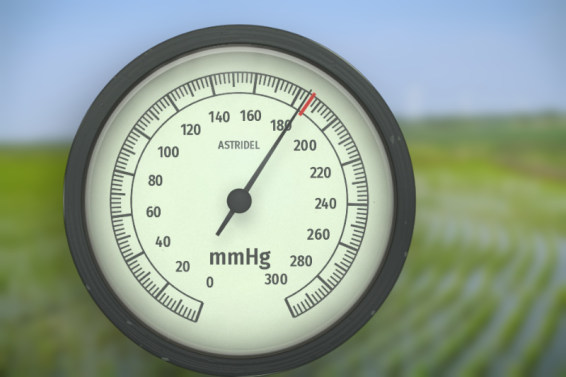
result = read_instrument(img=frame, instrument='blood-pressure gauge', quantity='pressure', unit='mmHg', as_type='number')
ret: 184 mmHg
